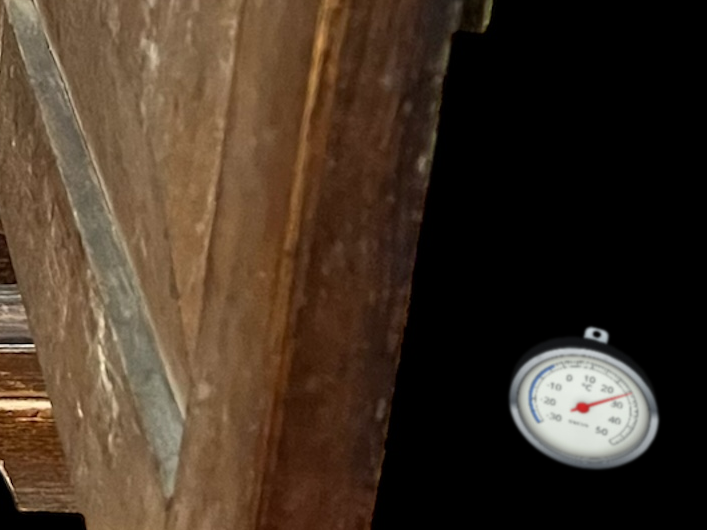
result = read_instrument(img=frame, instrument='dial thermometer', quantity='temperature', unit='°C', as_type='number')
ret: 25 °C
